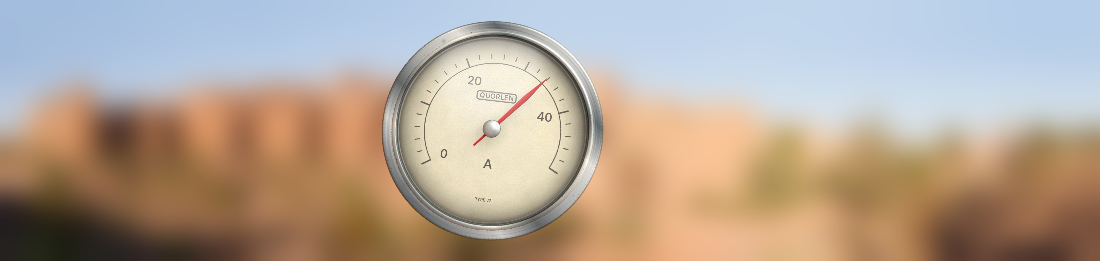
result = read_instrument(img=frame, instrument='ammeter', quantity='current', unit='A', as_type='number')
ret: 34 A
